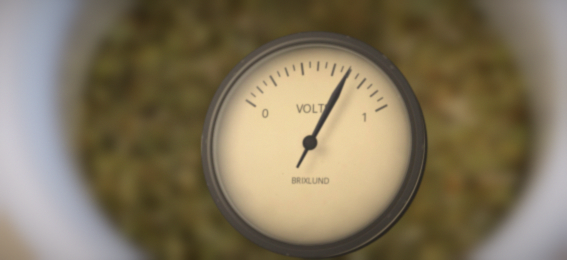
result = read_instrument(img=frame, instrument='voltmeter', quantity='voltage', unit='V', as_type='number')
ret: 0.7 V
